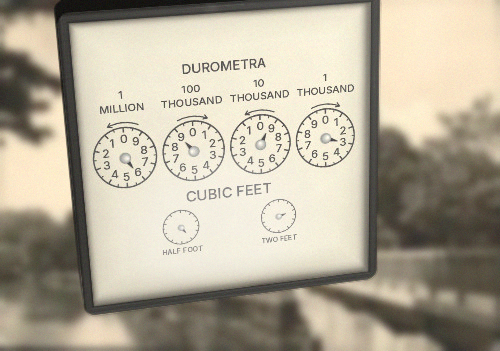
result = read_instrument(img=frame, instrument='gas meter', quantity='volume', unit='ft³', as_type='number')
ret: 589300 ft³
